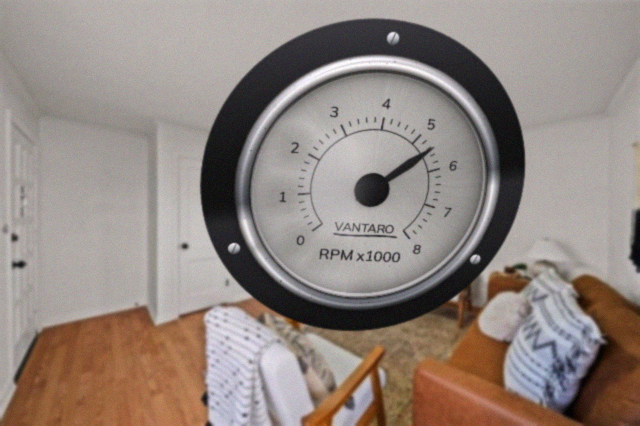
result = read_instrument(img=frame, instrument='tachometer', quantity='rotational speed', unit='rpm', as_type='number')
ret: 5400 rpm
